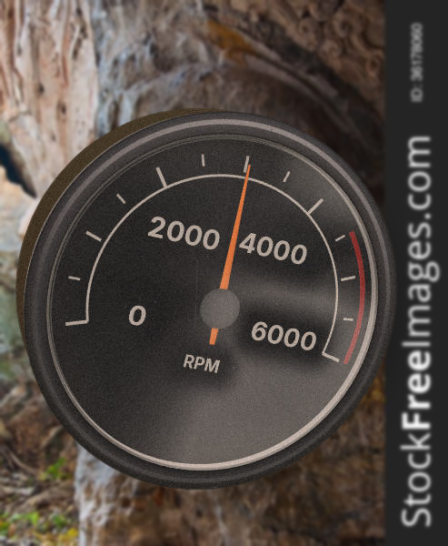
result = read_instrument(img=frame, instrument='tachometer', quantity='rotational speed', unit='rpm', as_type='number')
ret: 3000 rpm
